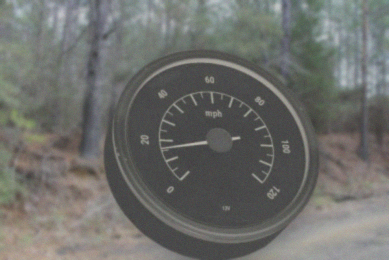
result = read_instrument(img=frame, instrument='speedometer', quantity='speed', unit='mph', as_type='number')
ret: 15 mph
